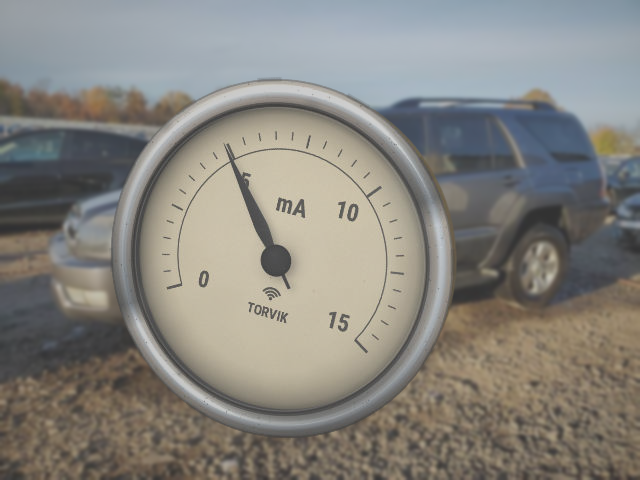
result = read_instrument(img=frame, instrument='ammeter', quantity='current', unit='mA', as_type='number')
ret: 5 mA
